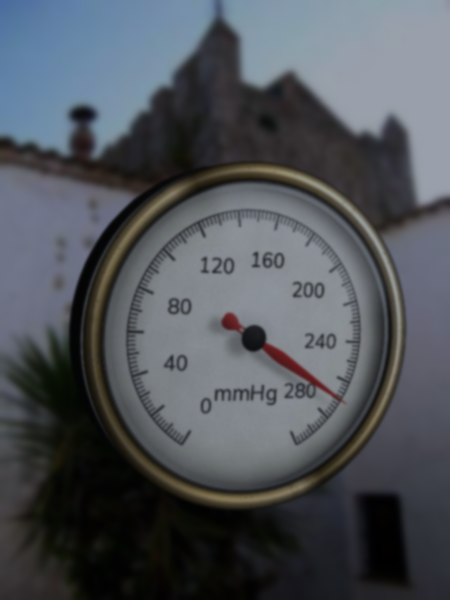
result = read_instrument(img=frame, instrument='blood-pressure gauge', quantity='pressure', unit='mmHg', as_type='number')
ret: 270 mmHg
